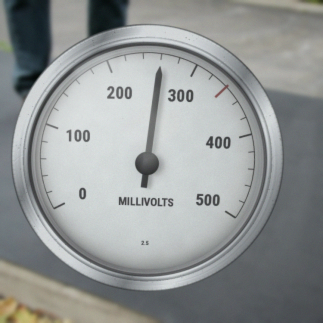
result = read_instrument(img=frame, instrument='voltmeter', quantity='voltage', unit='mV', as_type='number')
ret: 260 mV
